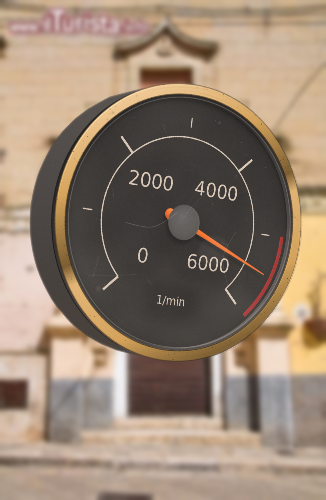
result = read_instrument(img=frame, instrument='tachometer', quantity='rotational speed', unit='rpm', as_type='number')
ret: 5500 rpm
